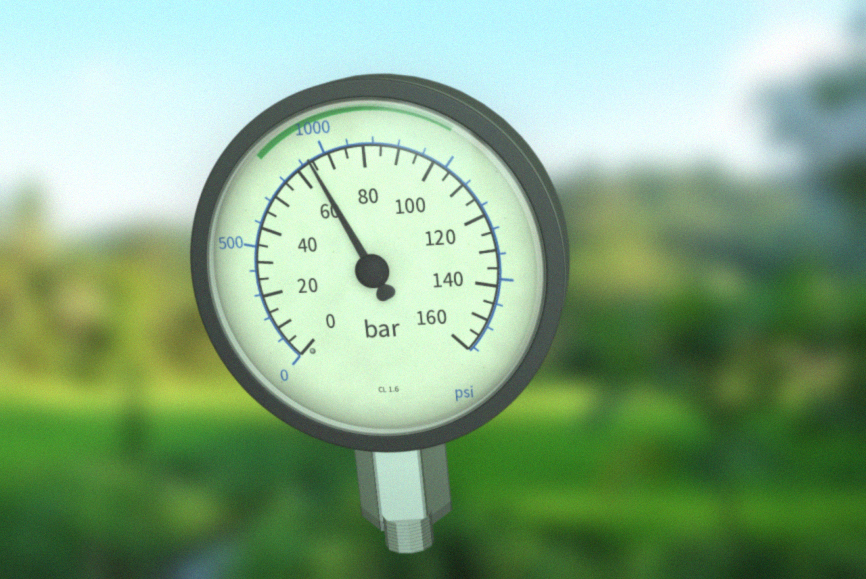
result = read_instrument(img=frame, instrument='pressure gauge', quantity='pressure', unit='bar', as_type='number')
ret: 65 bar
